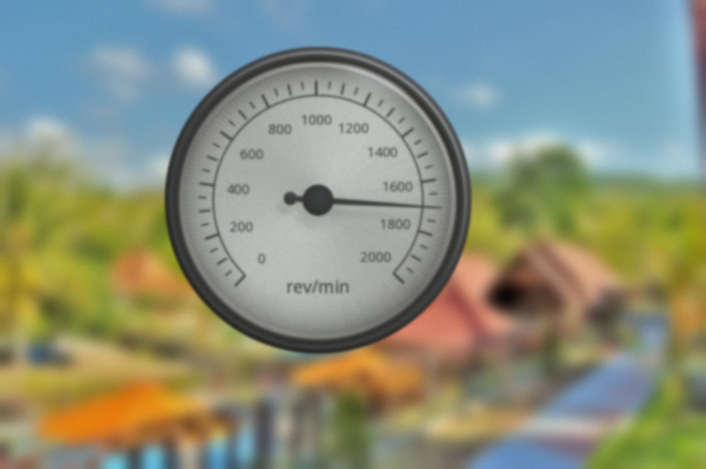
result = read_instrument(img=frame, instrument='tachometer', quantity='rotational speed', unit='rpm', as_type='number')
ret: 1700 rpm
